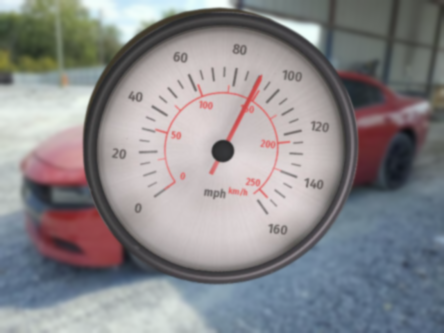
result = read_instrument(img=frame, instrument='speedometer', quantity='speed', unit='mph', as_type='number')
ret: 90 mph
